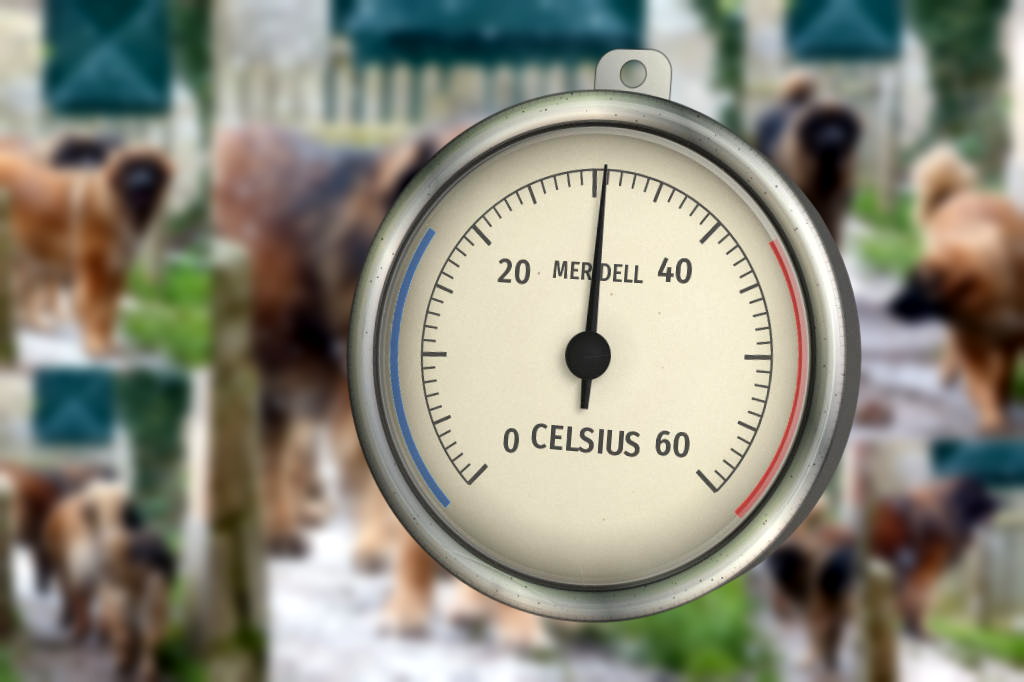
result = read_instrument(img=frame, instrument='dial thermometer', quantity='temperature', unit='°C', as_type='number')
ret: 31 °C
